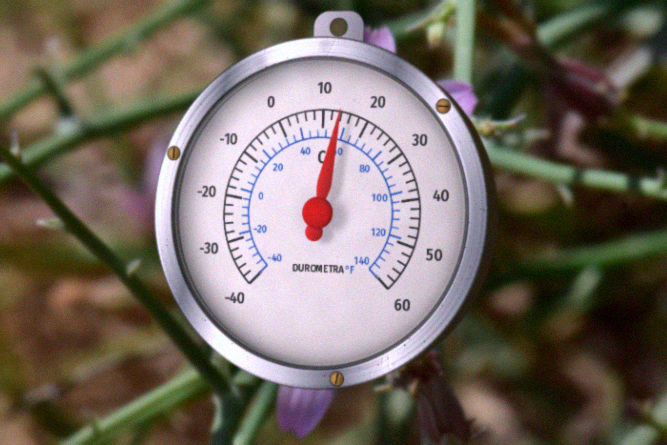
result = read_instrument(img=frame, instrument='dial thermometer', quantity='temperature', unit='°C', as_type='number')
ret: 14 °C
